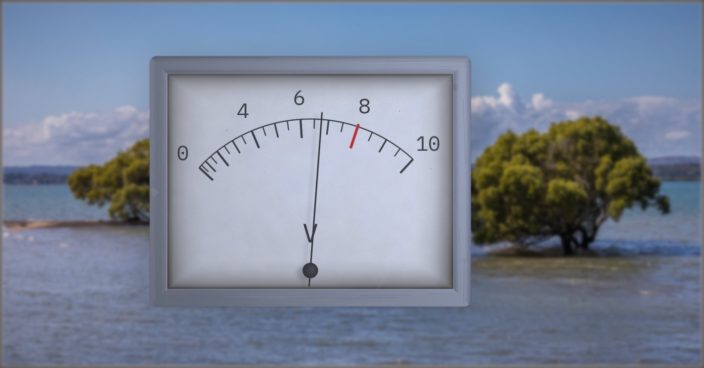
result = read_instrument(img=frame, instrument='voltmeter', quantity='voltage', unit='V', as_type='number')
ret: 6.75 V
